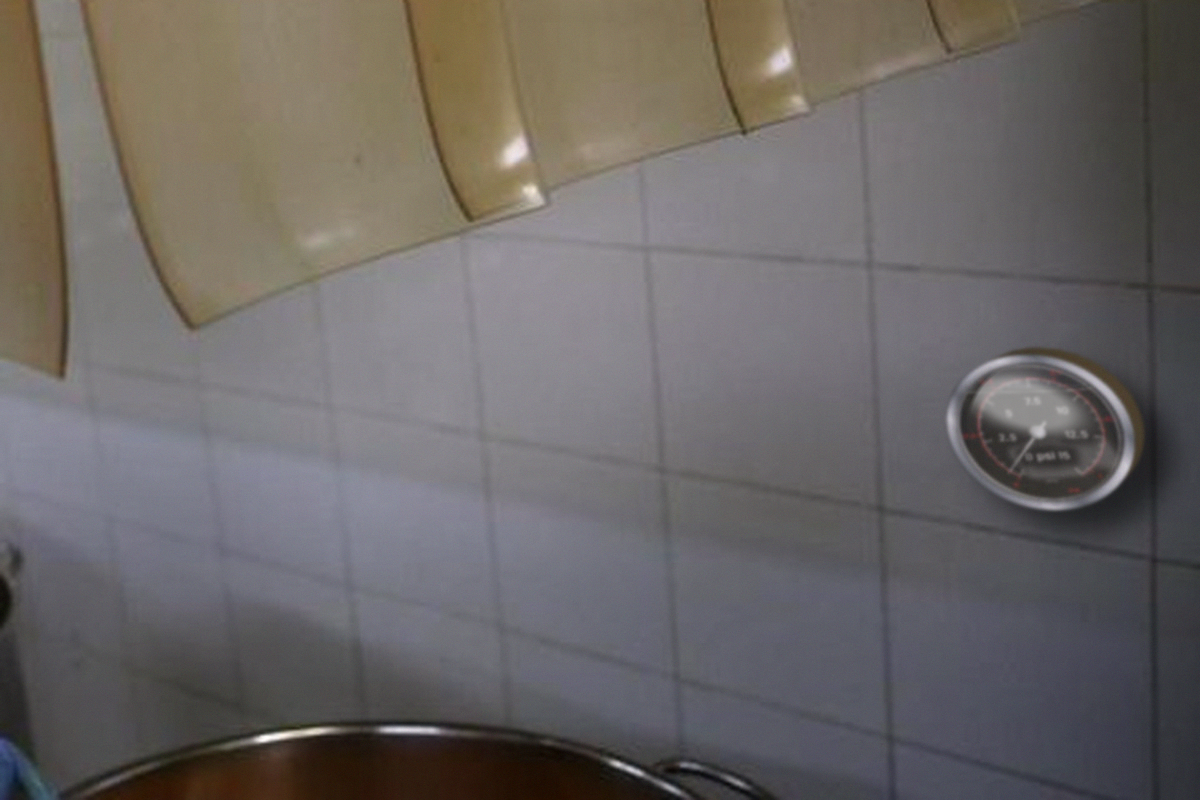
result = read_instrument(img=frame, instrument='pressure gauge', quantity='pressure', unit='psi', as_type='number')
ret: 0.5 psi
